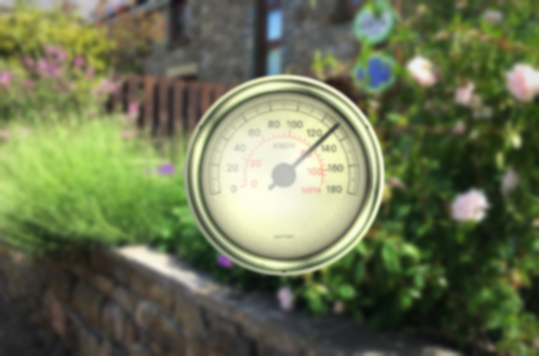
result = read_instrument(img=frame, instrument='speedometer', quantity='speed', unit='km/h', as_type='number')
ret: 130 km/h
